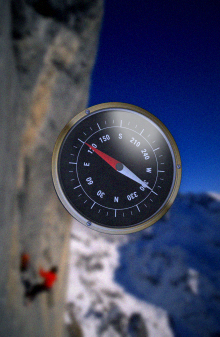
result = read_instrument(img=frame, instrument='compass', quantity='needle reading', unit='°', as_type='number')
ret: 120 °
